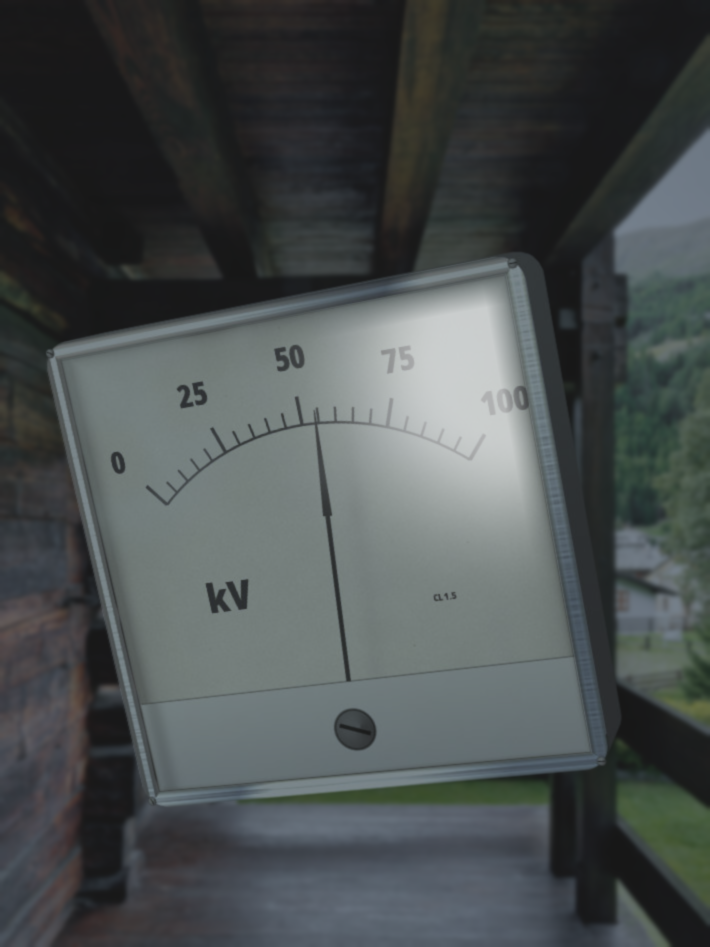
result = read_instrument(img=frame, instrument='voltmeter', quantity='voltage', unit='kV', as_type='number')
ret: 55 kV
